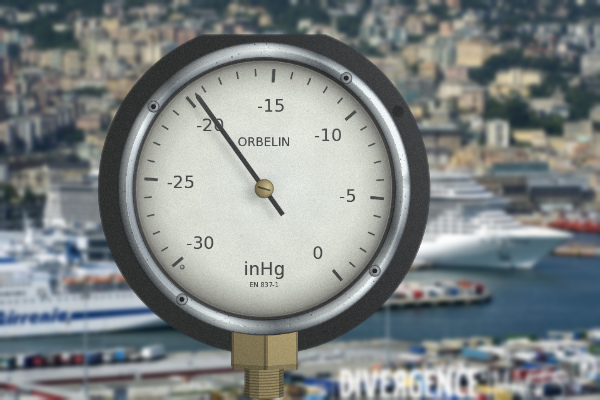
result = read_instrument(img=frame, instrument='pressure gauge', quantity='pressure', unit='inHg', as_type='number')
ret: -19.5 inHg
